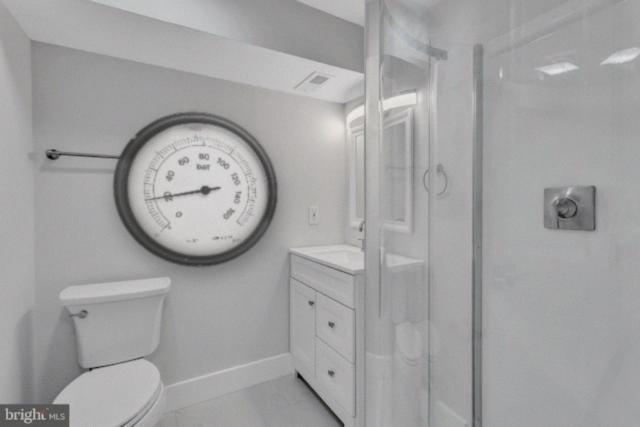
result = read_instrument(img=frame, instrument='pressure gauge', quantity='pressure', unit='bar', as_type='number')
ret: 20 bar
